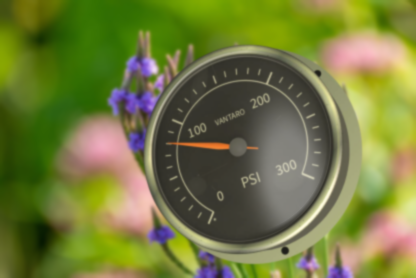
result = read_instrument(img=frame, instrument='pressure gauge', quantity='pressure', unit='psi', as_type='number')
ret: 80 psi
